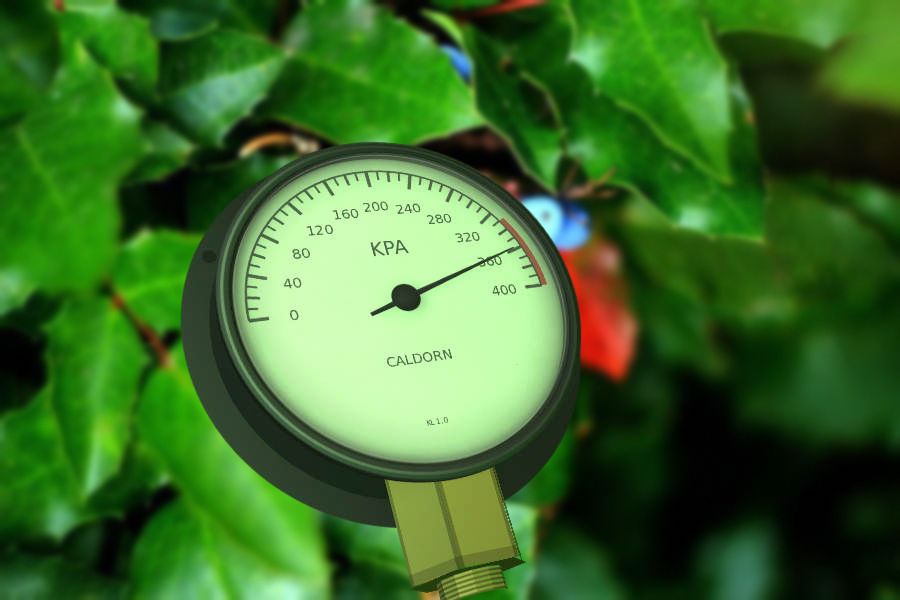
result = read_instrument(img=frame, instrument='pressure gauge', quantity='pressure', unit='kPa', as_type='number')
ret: 360 kPa
